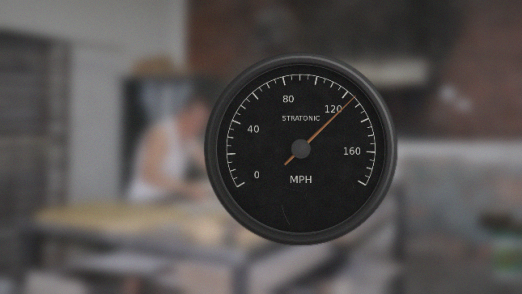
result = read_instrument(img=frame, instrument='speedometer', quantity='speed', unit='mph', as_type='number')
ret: 125 mph
